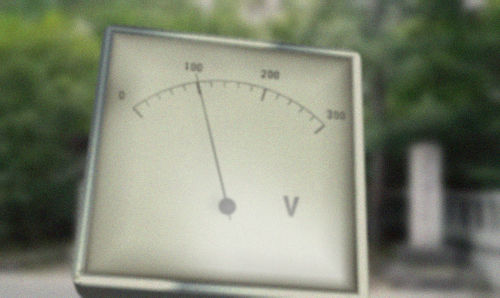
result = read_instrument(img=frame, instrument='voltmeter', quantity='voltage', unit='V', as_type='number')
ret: 100 V
